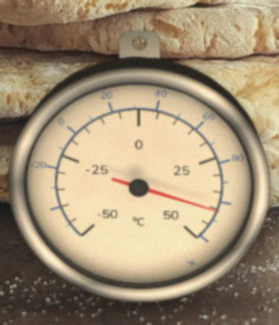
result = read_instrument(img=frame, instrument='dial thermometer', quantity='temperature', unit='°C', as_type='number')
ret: 40 °C
